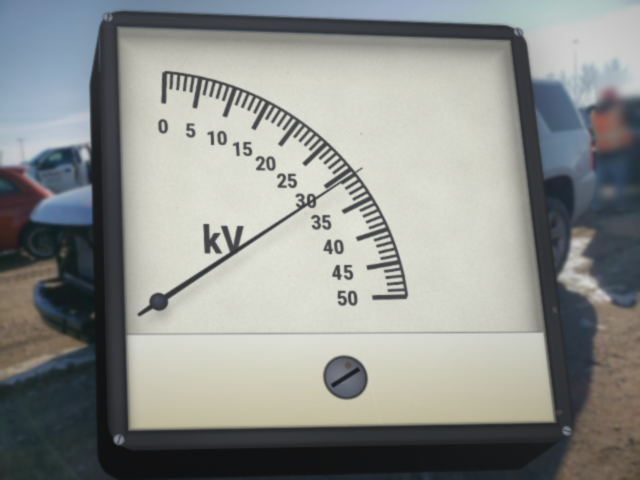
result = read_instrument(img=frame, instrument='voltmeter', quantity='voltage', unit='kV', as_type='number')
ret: 31 kV
